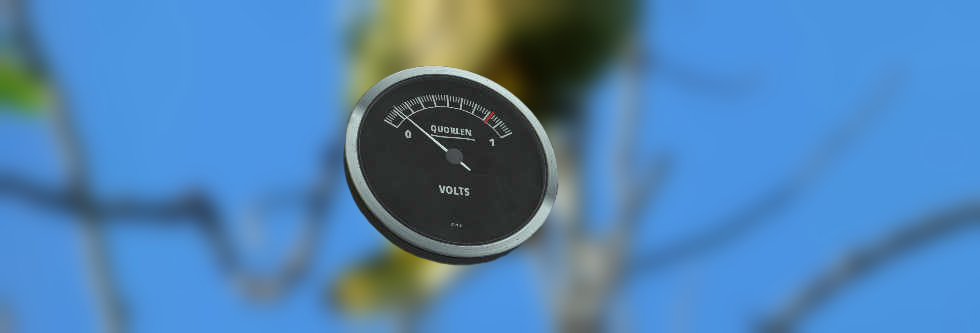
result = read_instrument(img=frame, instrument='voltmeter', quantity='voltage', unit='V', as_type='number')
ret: 0.1 V
